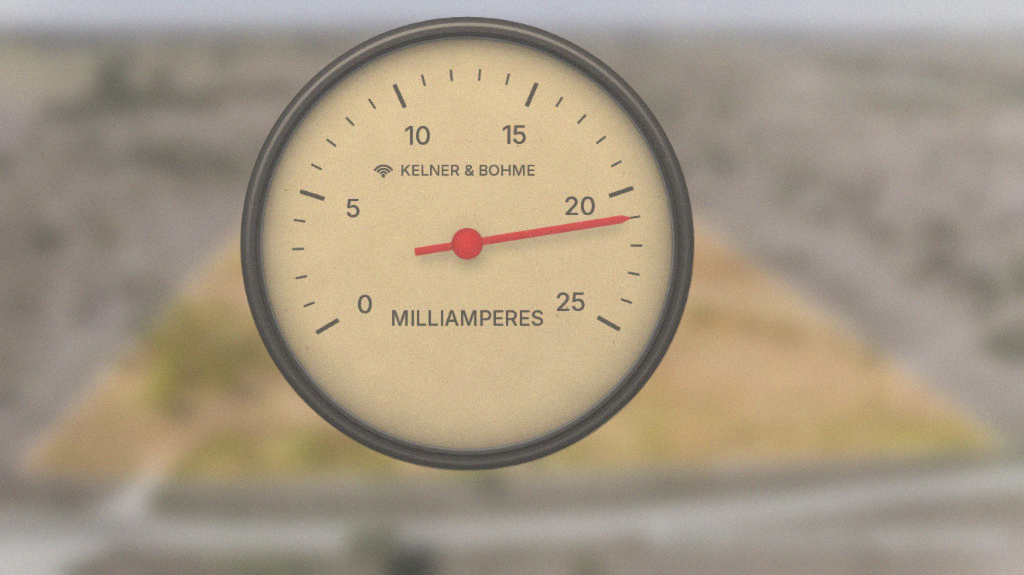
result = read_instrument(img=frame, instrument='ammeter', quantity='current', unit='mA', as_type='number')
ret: 21 mA
